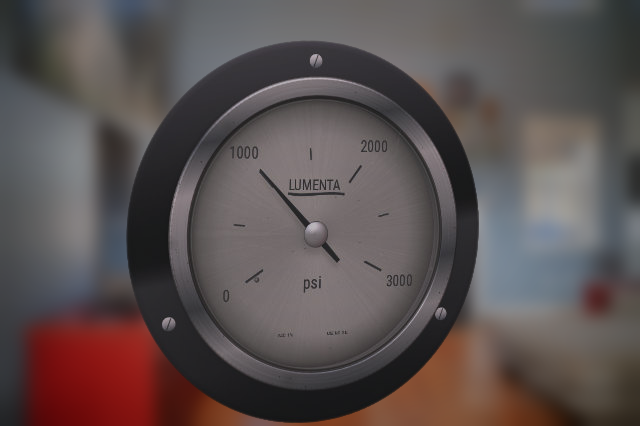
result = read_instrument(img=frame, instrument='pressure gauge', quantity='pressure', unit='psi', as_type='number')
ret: 1000 psi
